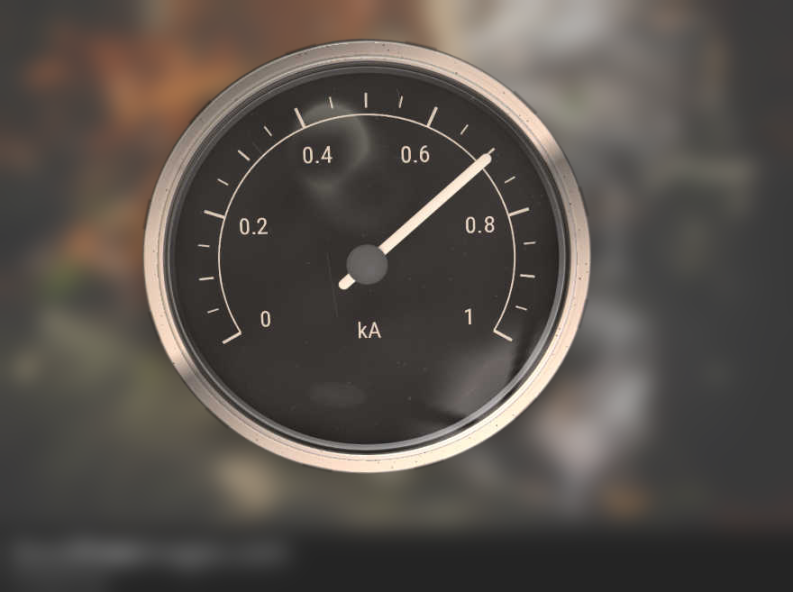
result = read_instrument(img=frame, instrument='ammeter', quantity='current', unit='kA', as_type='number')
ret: 0.7 kA
